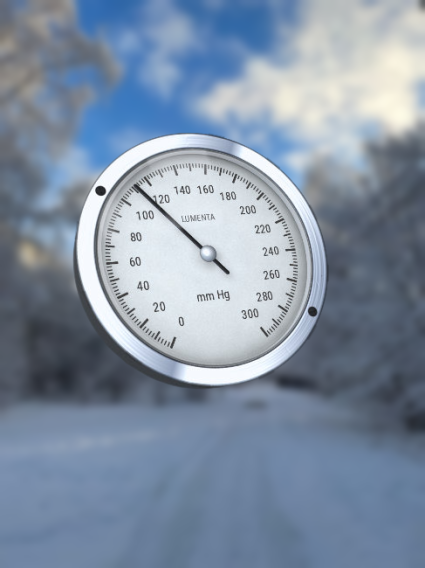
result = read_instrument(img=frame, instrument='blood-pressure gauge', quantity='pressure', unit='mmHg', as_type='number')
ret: 110 mmHg
